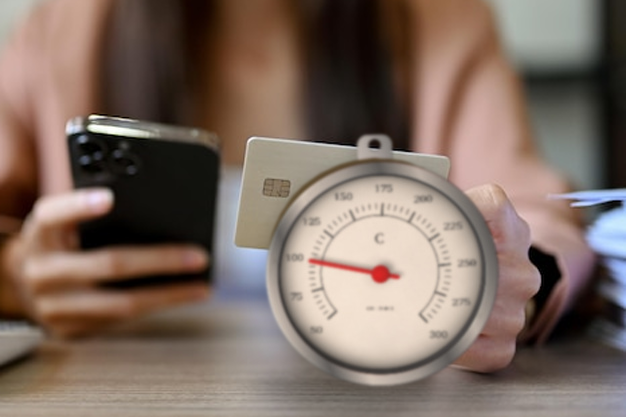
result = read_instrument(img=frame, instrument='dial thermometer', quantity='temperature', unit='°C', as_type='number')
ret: 100 °C
